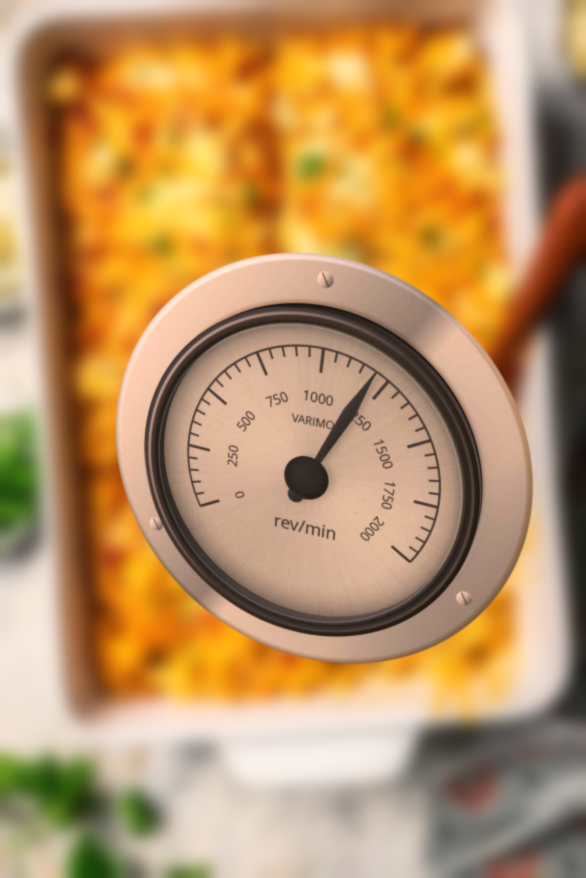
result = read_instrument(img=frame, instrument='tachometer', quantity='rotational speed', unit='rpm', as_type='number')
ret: 1200 rpm
